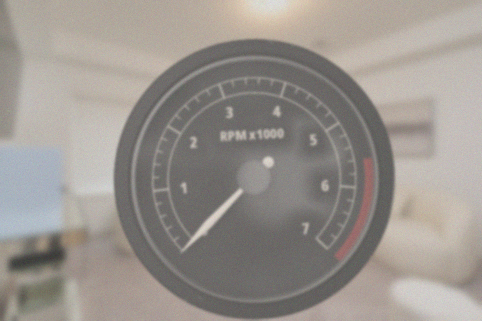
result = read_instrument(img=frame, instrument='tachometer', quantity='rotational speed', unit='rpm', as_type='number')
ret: 0 rpm
